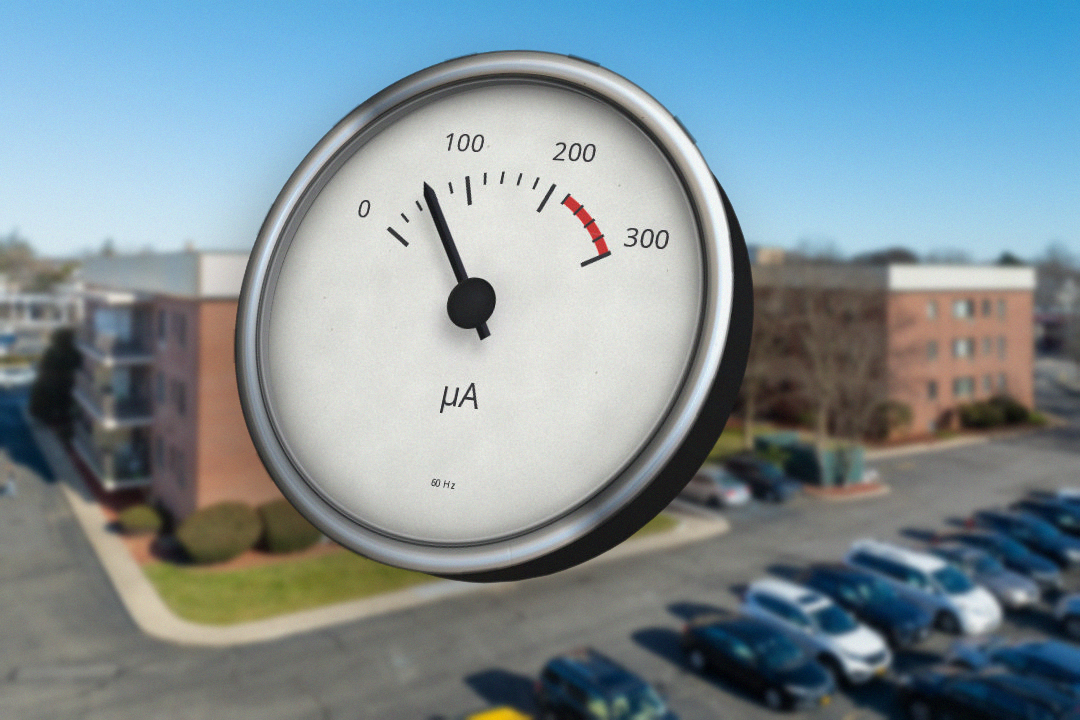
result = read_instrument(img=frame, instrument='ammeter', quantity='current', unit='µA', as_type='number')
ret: 60 µA
